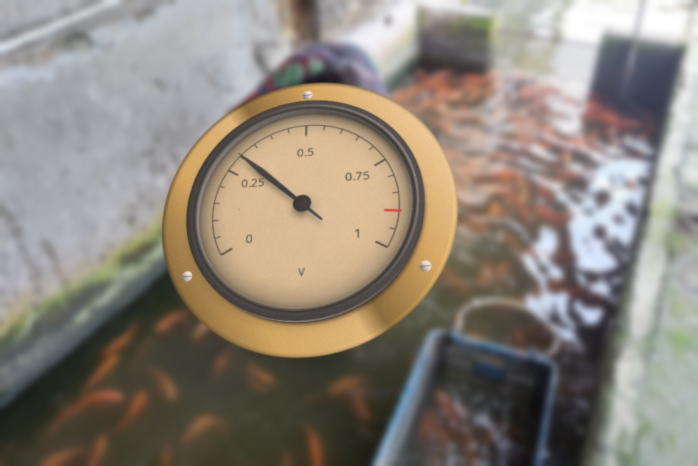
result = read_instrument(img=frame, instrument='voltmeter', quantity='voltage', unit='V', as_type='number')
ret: 0.3 V
